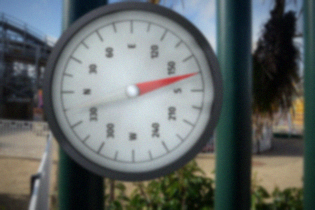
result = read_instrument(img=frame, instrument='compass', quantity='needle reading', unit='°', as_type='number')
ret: 165 °
